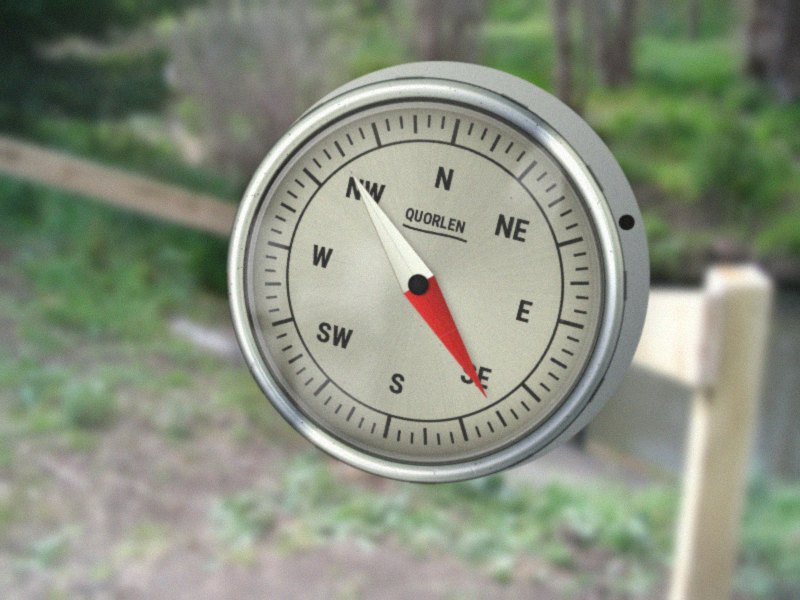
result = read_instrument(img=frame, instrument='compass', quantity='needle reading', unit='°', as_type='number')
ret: 135 °
